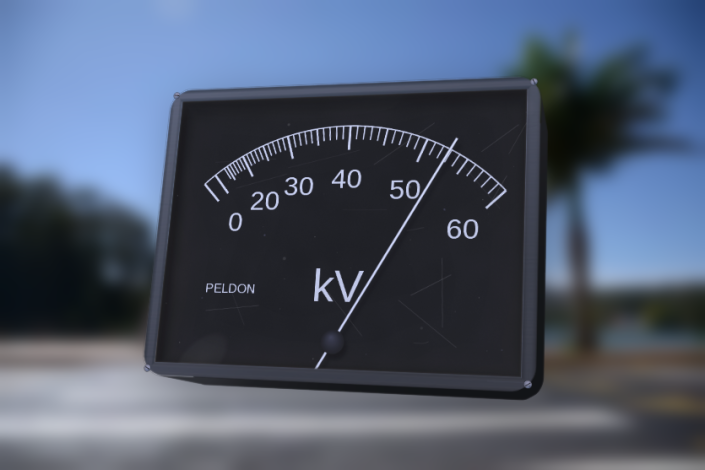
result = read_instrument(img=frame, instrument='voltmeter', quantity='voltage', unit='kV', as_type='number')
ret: 53 kV
